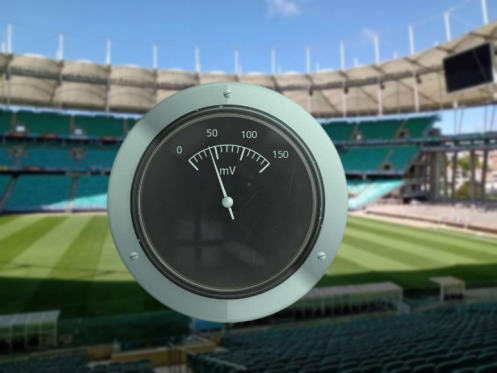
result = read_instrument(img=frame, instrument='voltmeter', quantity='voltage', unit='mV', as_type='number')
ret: 40 mV
